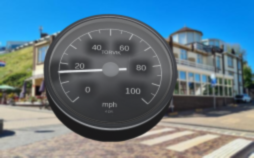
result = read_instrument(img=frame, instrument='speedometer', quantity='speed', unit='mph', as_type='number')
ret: 15 mph
